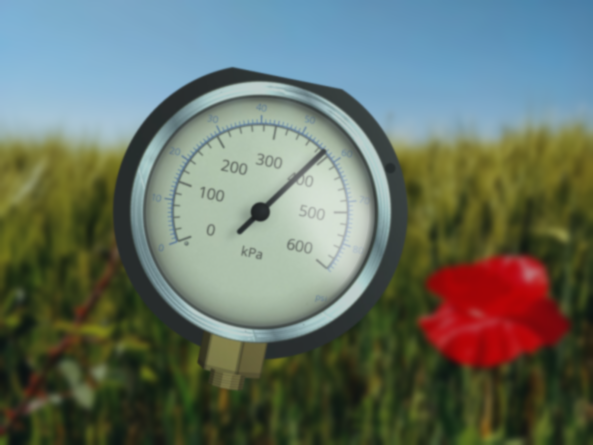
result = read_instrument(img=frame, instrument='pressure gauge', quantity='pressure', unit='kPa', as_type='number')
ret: 390 kPa
